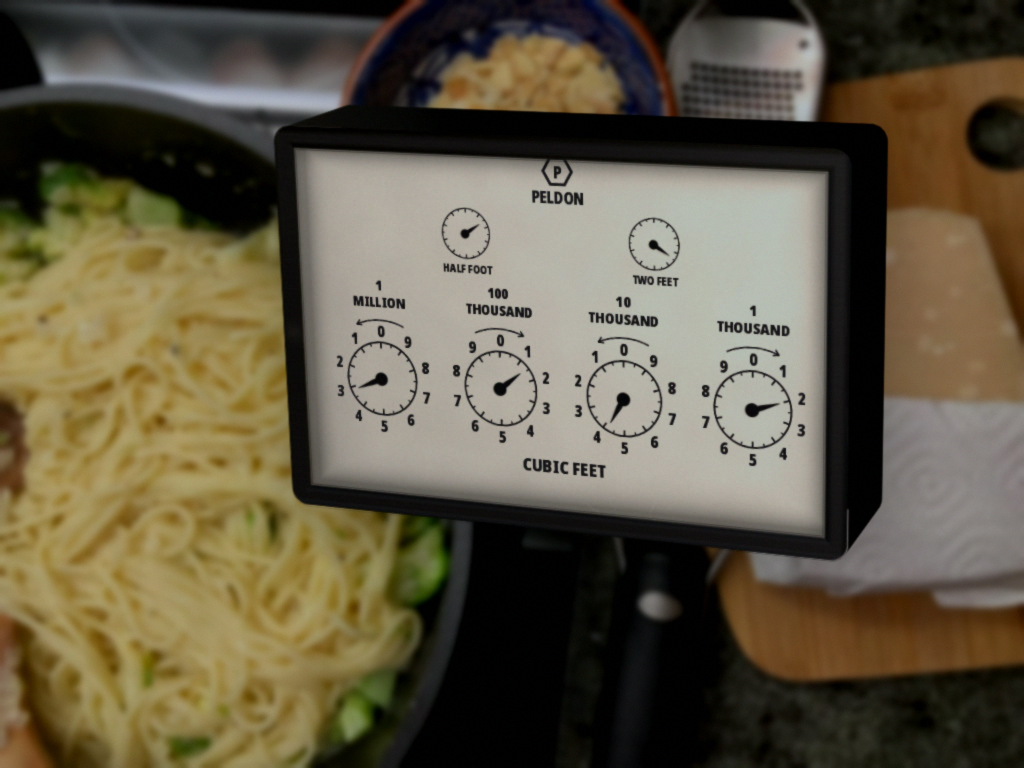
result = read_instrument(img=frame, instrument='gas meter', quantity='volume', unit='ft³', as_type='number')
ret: 314200 ft³
